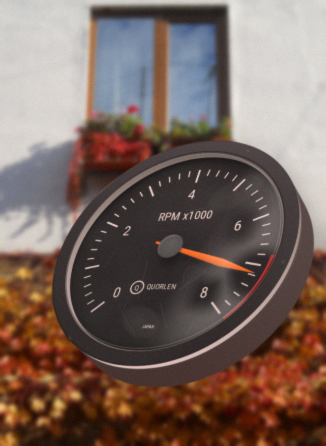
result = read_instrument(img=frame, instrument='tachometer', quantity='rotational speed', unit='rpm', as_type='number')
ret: 7200 rpm
